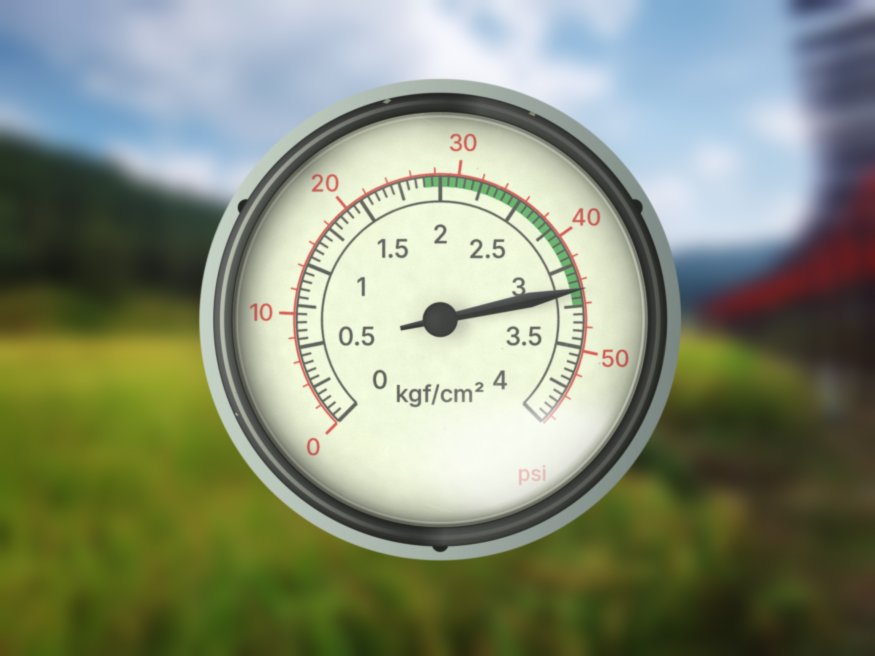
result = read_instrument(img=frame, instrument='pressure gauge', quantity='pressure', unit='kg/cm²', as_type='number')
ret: 3.15 kg/cm²
